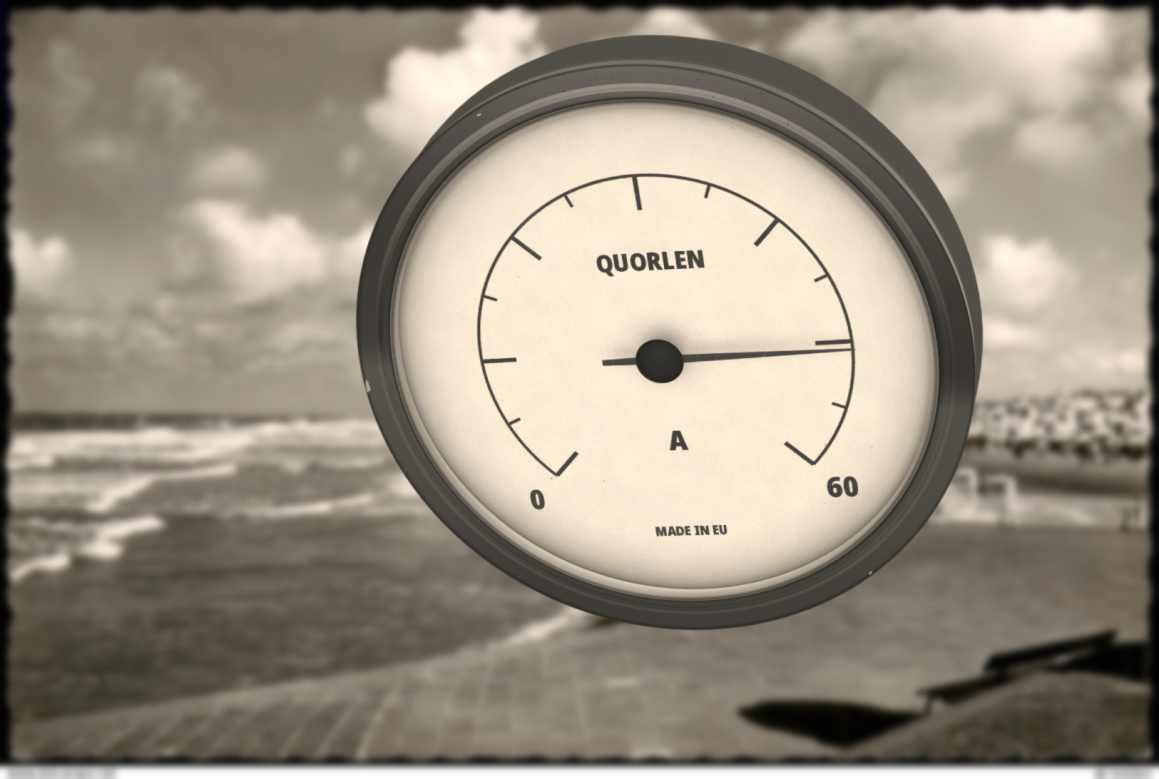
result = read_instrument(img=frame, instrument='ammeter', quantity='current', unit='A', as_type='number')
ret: 50 A
